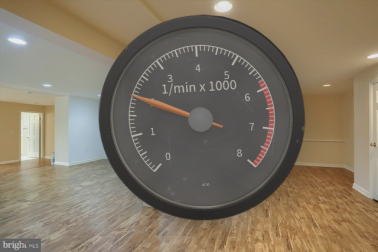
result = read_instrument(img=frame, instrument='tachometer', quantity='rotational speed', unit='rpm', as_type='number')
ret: 2000 rpm
